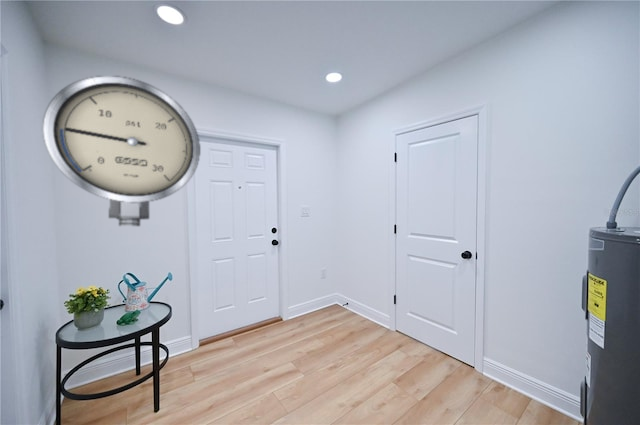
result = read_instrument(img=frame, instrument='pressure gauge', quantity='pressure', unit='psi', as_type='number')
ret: 5 psi
